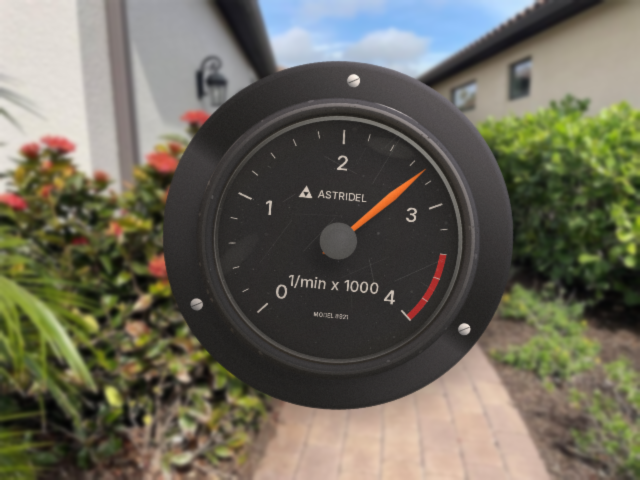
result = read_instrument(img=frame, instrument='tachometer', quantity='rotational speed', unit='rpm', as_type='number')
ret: 2700 rpm
